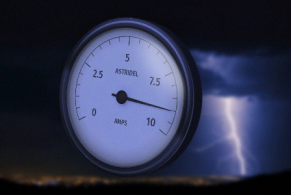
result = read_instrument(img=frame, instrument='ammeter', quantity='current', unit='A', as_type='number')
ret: 9 A
